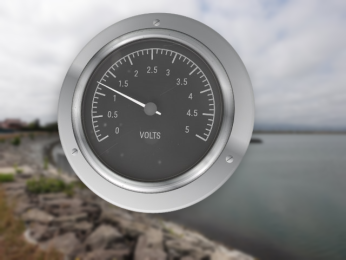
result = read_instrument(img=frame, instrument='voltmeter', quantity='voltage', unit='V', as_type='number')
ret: 1.2 V
